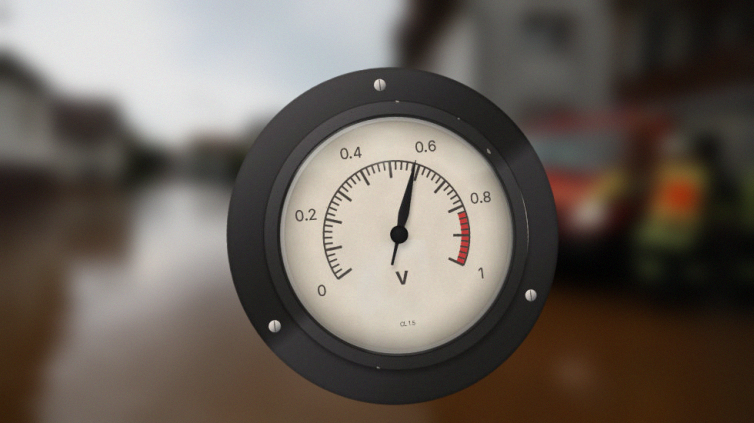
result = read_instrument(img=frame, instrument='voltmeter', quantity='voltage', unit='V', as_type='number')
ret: 0.58 V
